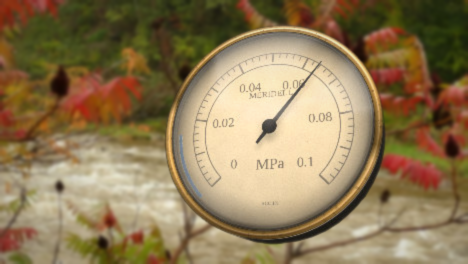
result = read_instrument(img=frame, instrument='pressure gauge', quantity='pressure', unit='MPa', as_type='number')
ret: 0.064 MPa
